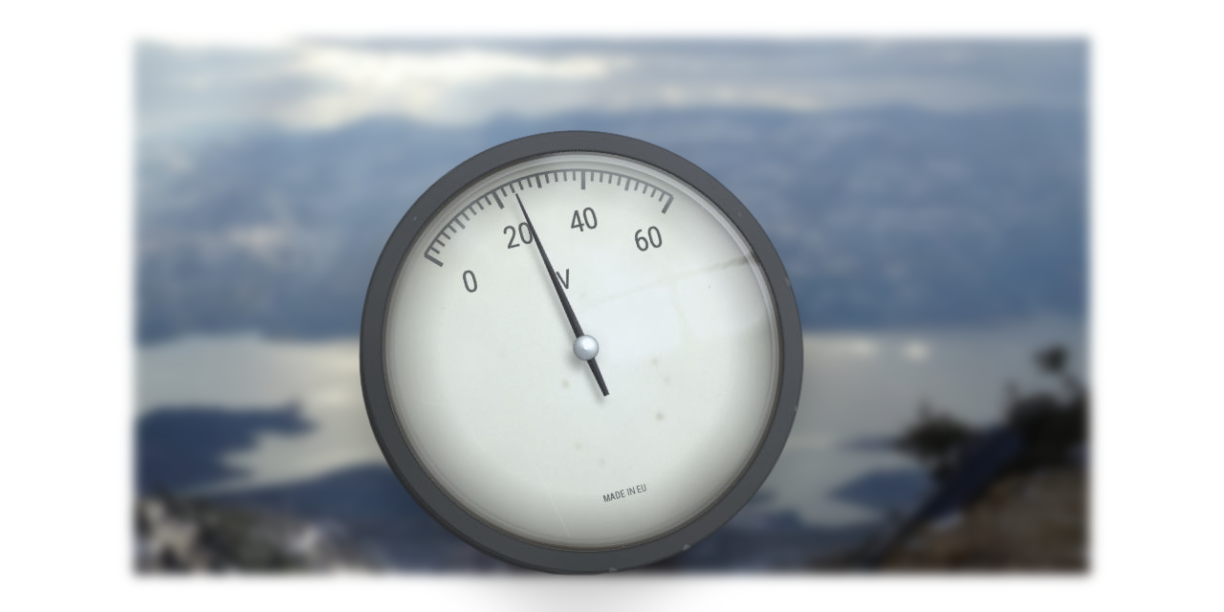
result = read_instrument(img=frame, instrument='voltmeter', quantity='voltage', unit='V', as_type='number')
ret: 24 V
